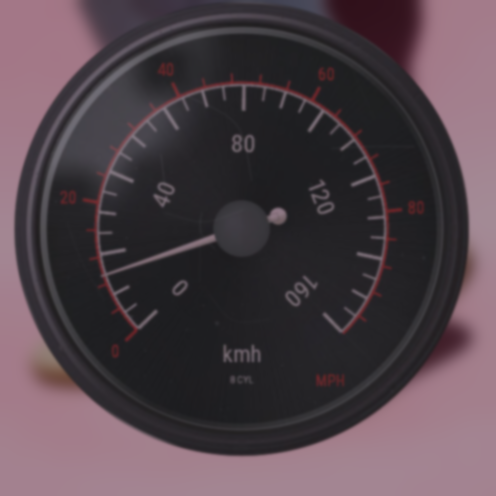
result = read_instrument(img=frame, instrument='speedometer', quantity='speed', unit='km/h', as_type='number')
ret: 15 km/h
